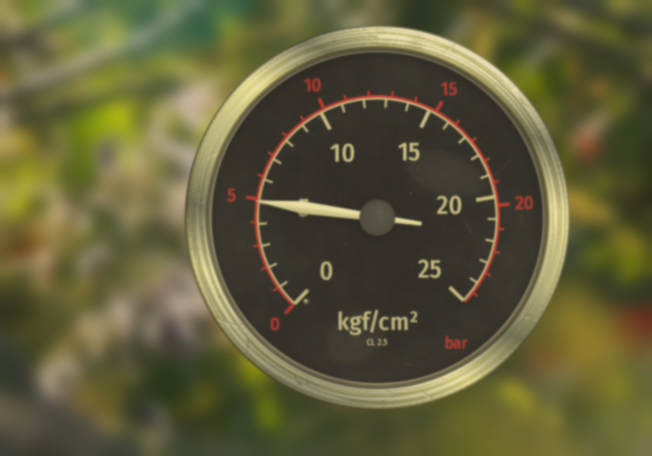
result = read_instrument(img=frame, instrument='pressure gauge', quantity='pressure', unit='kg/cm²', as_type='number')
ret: 5 kg/cm²
